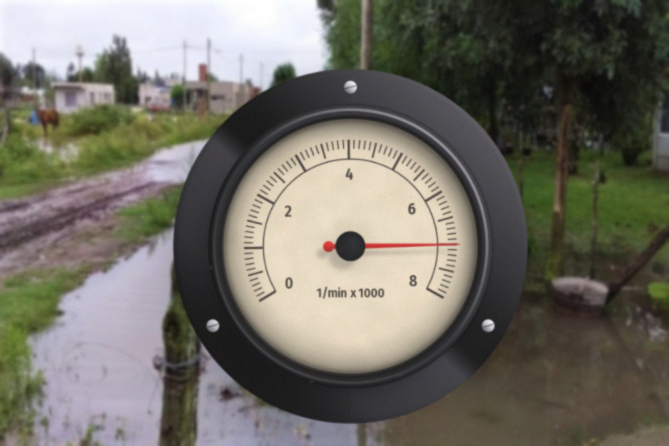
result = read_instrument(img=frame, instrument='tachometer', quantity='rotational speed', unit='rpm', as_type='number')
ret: 7000 rpm
